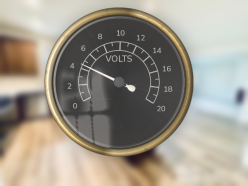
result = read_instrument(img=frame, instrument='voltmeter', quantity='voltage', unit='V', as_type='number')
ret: 4.5 V
